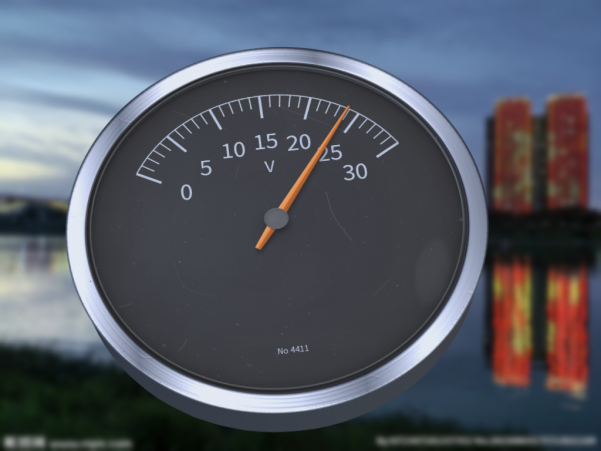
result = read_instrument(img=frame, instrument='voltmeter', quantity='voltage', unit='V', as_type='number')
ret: 24 V
